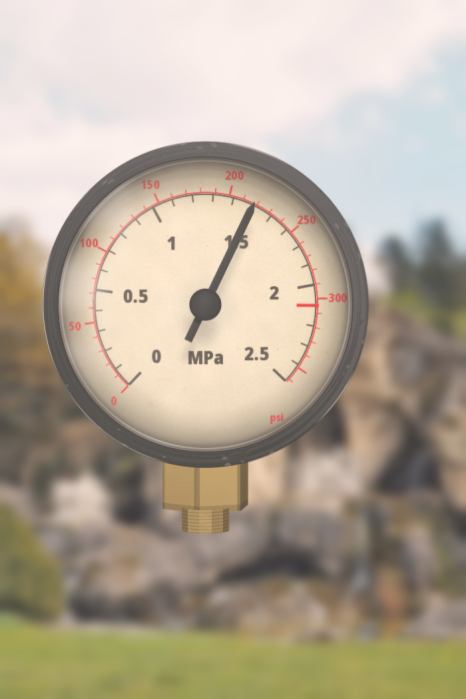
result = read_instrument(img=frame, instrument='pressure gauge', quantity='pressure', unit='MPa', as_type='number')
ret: 1.5 MPa
